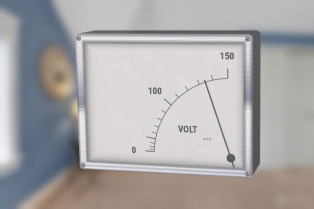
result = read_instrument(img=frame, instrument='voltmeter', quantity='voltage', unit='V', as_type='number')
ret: 135 V
